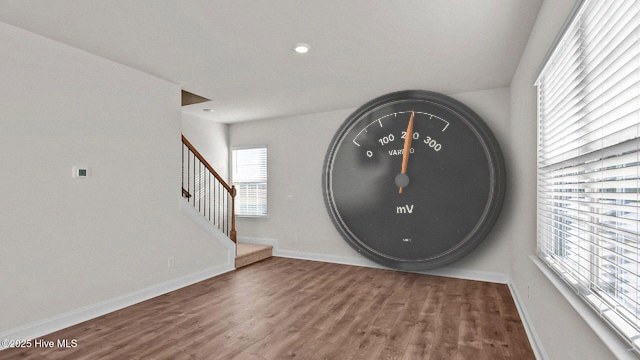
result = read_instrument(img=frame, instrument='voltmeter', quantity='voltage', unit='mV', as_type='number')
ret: 200 mV
